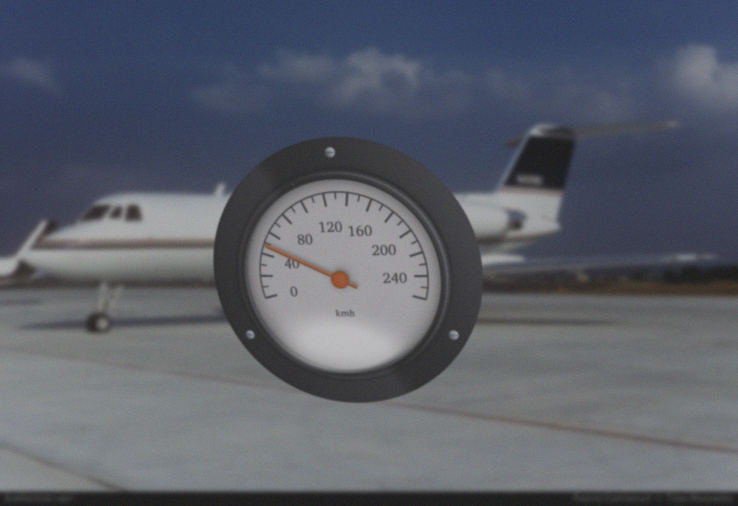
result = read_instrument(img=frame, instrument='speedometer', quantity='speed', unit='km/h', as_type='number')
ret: 50 km/h
